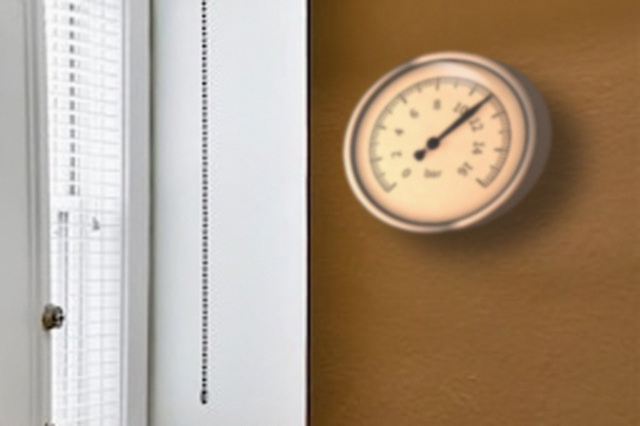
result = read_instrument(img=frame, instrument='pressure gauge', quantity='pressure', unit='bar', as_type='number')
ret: 11 bar
